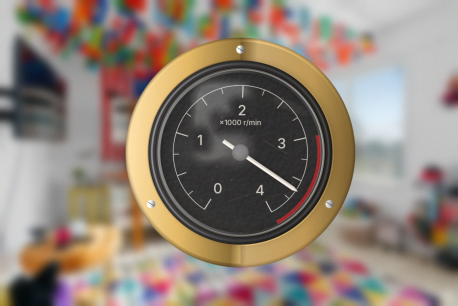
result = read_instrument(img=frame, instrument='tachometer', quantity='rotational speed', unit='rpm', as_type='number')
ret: 3625 rpm
